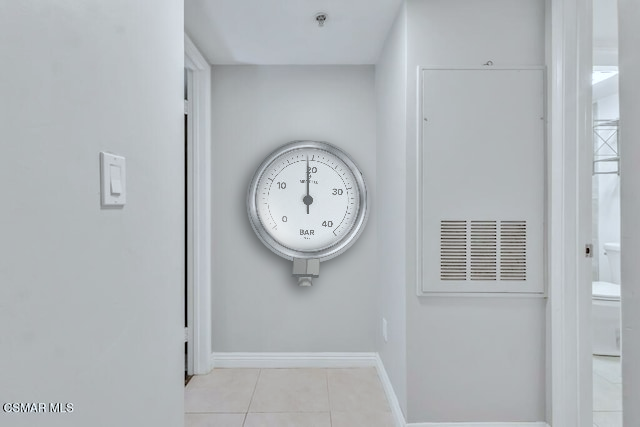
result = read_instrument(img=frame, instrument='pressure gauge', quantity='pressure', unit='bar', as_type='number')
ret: 19 bar
